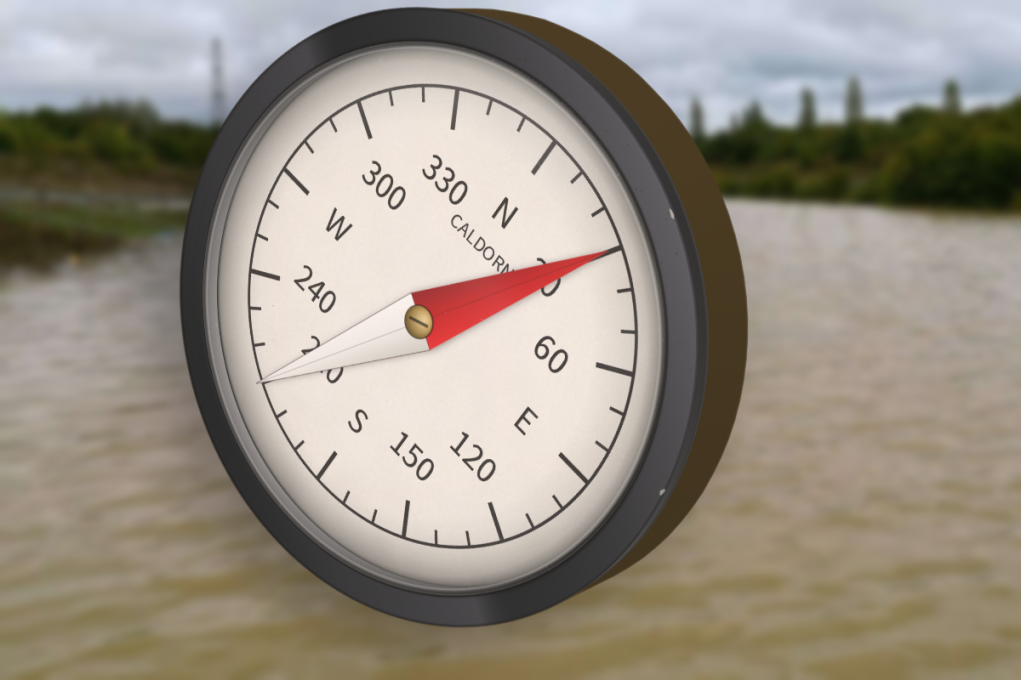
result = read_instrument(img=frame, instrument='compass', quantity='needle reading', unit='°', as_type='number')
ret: 30 °
